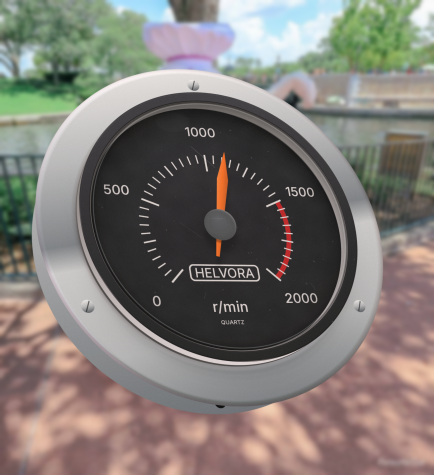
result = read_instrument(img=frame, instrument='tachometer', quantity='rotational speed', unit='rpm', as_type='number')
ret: 1100 rpm
